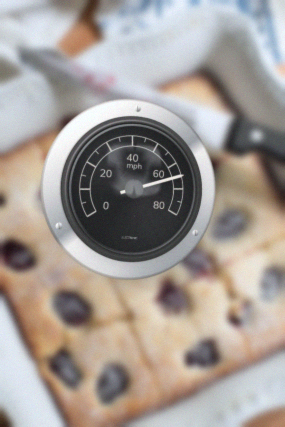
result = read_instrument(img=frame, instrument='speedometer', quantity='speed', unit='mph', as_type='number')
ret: 65 mph
